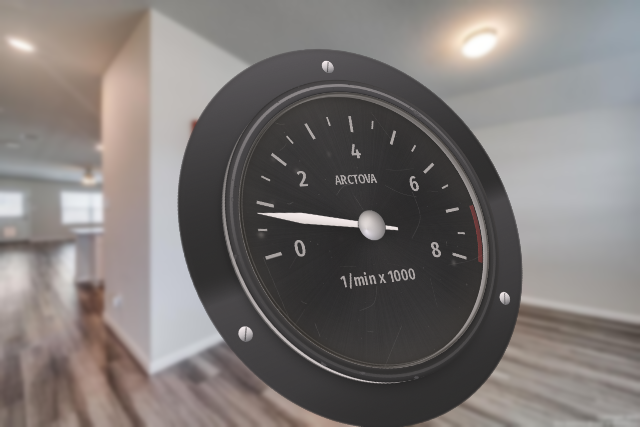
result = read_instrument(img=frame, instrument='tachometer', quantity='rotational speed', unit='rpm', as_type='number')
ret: 750 rpm
